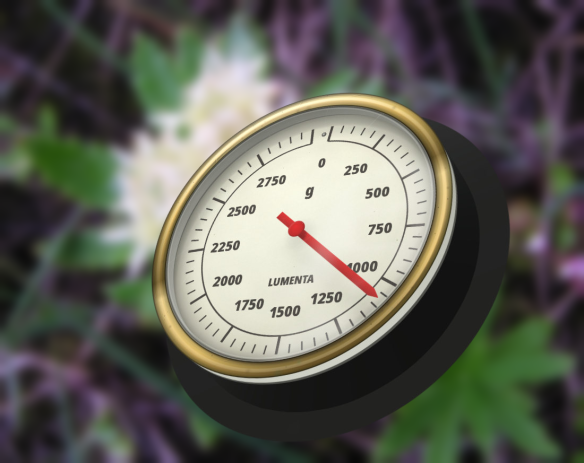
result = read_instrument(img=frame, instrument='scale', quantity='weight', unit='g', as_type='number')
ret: 1075 g
